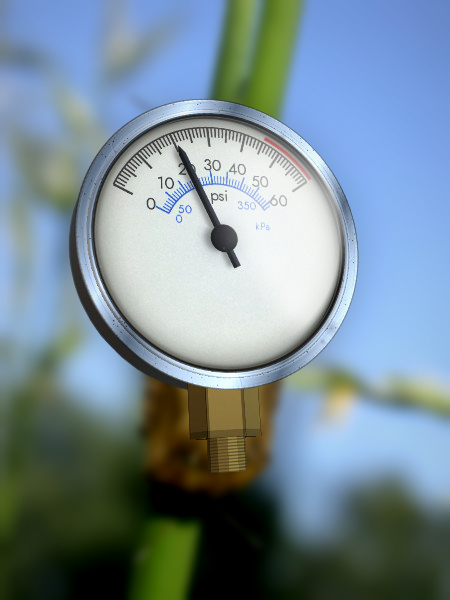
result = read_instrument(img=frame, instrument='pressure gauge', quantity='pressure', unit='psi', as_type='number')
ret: 20 psi
